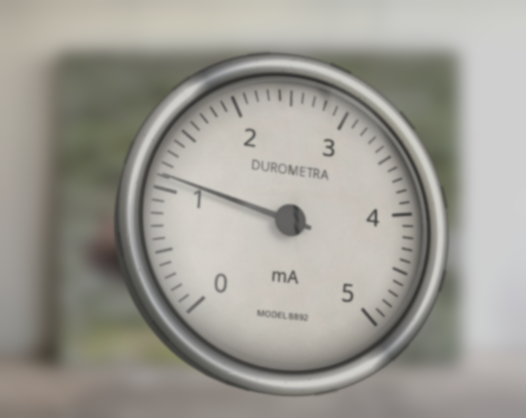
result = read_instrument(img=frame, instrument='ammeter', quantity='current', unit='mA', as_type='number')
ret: 1.1 mA
